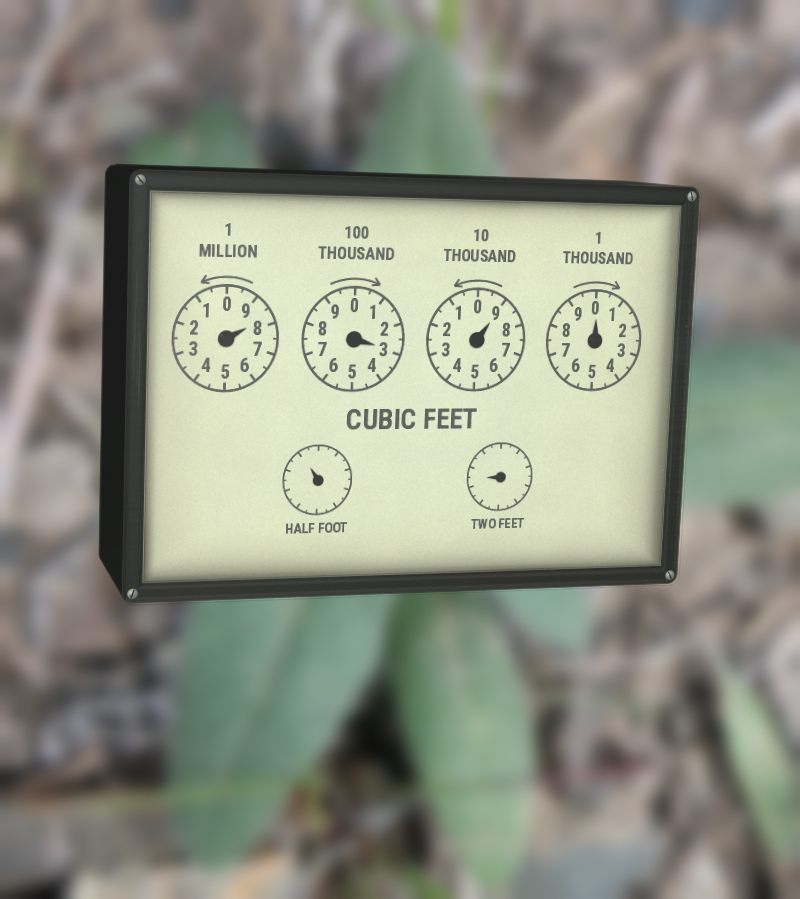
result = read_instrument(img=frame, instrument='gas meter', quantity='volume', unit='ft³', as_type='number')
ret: 829000 ft³
